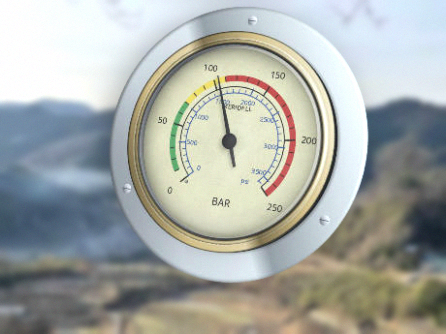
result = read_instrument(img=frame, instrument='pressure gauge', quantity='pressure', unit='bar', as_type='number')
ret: 105 bar
